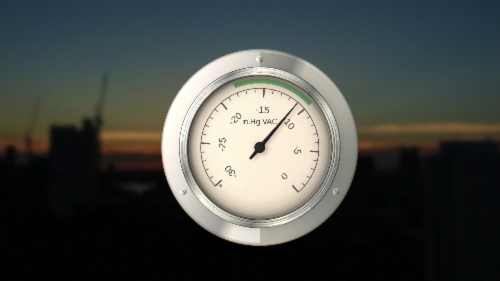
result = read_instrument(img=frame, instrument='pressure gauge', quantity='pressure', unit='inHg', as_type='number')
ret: -11 inHg
